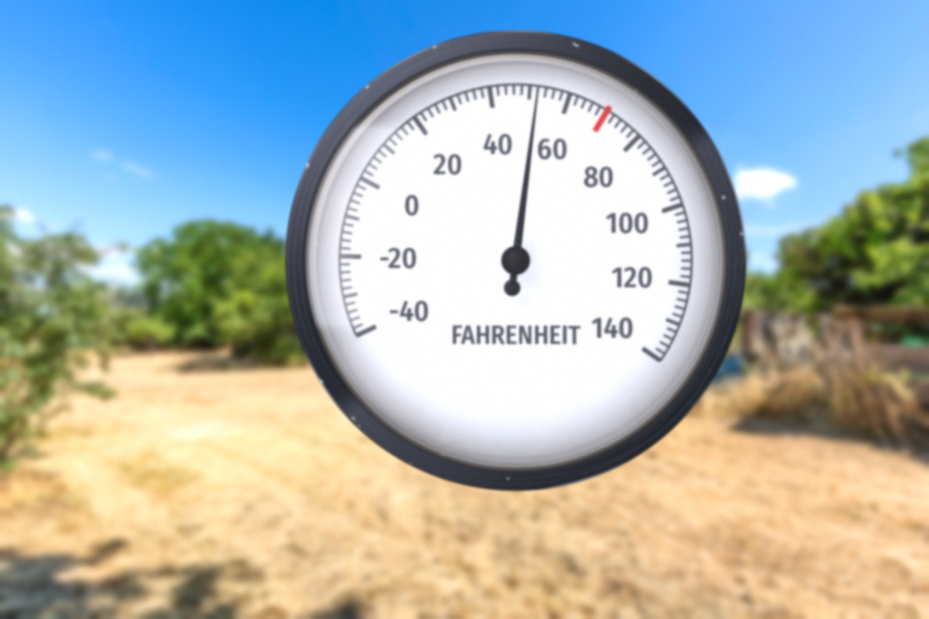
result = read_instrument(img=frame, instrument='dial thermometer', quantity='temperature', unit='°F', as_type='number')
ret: 52 °F
